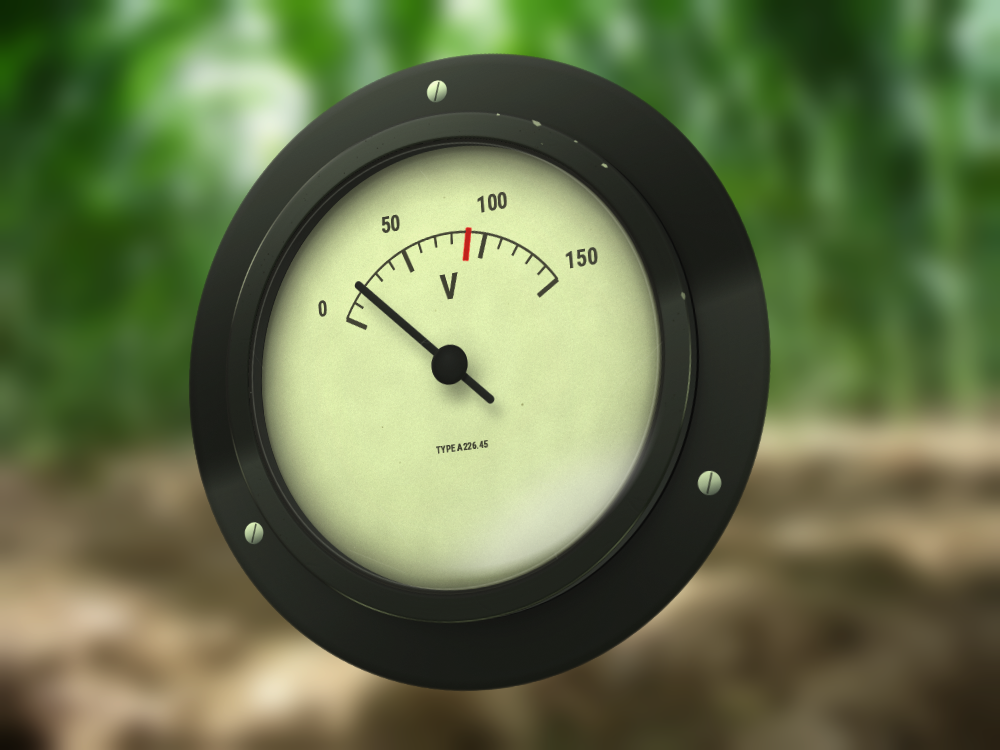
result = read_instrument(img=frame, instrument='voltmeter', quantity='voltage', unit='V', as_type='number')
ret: 20 V
